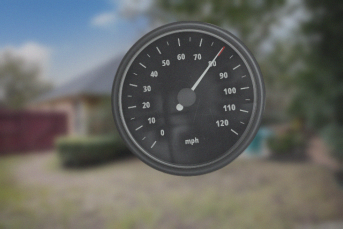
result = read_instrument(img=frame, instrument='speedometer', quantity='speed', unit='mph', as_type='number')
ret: 80 mph
